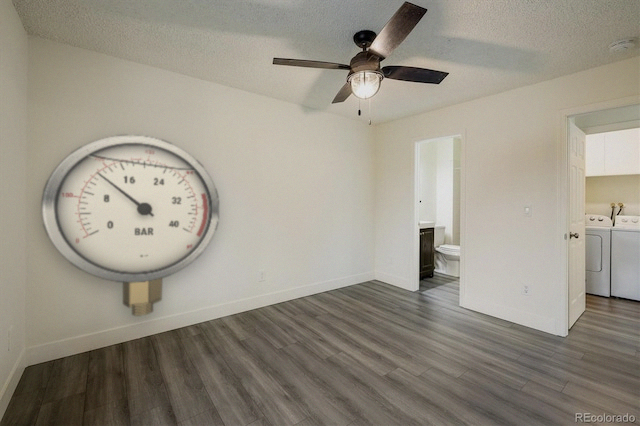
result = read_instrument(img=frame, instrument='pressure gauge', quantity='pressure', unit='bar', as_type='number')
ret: 12 bar
